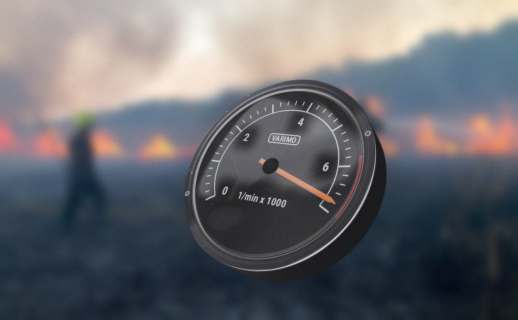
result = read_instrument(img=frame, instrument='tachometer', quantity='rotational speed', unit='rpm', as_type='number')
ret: 6800 rpm
